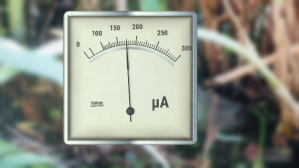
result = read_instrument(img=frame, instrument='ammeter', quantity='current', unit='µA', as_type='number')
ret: 175 µA
